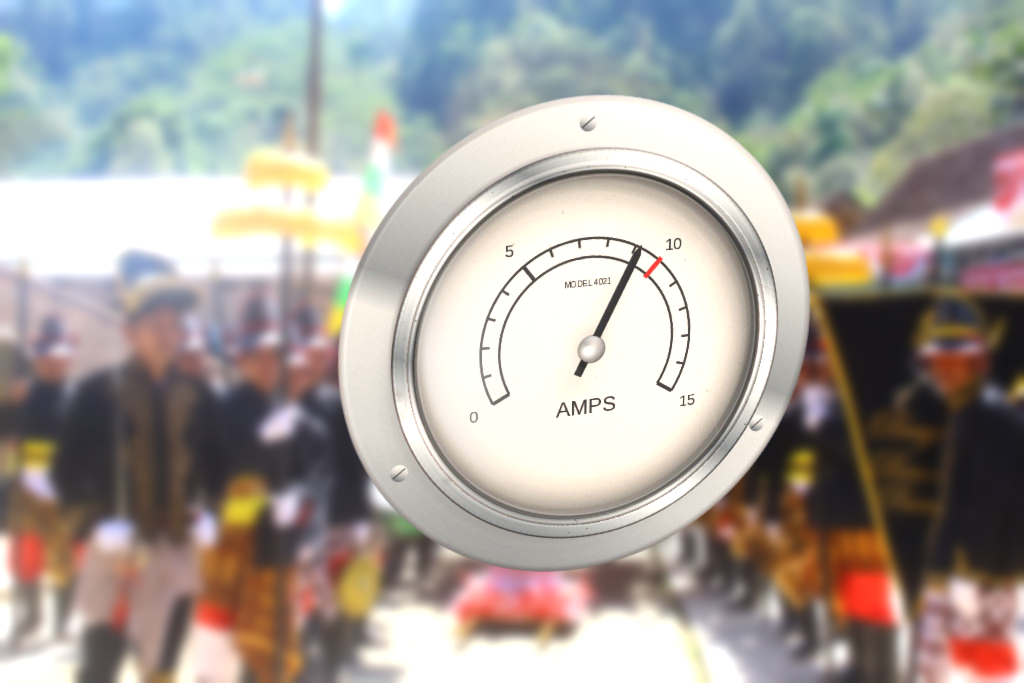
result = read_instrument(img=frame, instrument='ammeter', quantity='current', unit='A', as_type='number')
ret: 9 A
